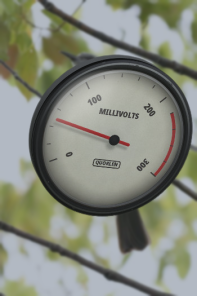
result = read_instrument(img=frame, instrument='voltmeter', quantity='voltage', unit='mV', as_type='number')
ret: 50 mV
